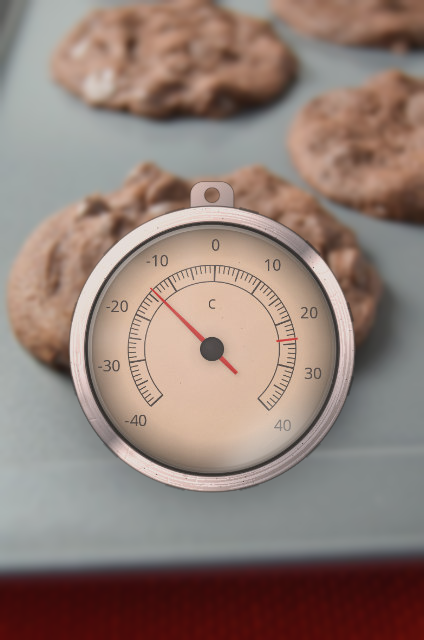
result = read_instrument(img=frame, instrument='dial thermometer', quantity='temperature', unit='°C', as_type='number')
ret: -14 °C
